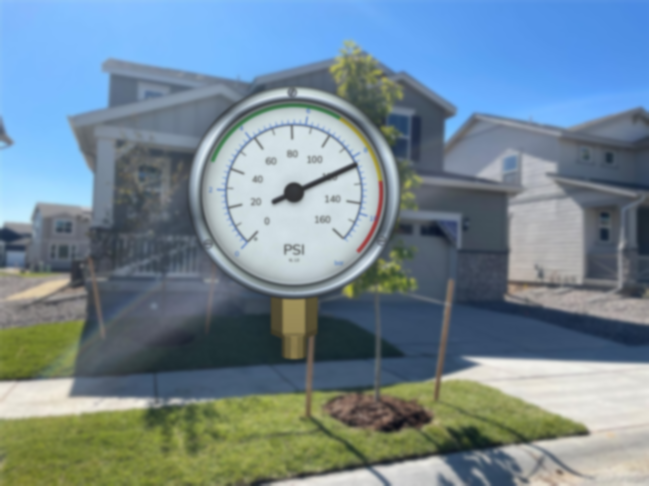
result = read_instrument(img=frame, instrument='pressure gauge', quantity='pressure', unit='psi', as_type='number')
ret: 120 psi
